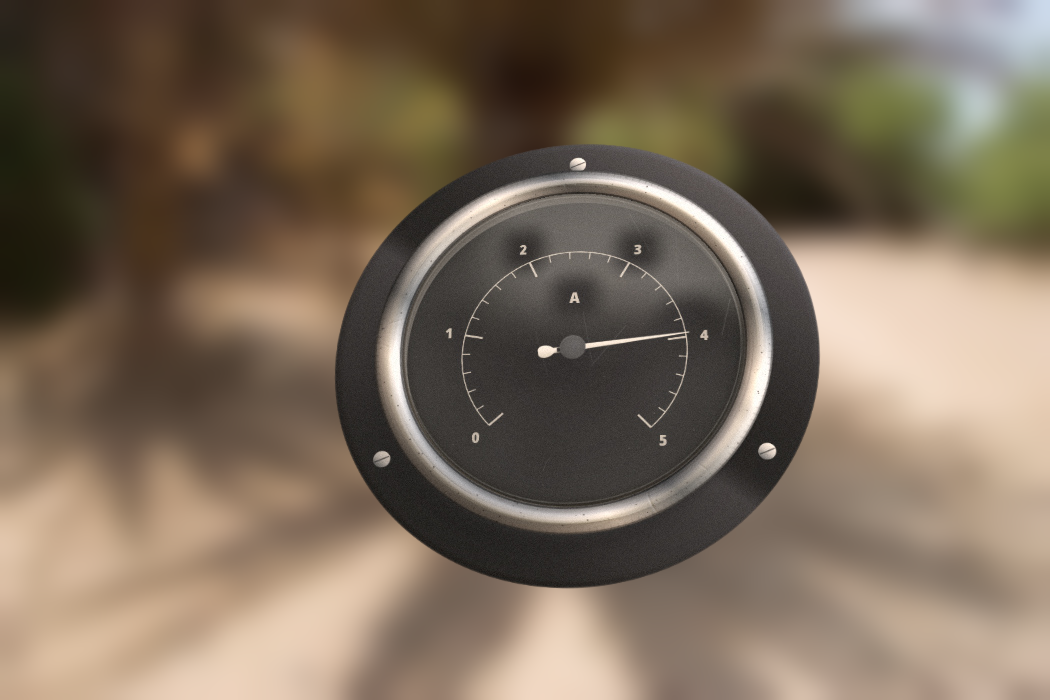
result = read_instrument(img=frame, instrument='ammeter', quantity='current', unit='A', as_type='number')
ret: 4 A
